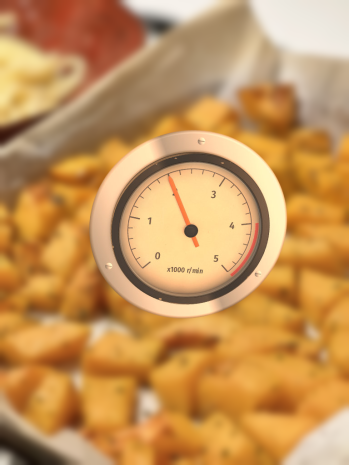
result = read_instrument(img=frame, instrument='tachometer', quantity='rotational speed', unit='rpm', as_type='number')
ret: 2000 rpm
